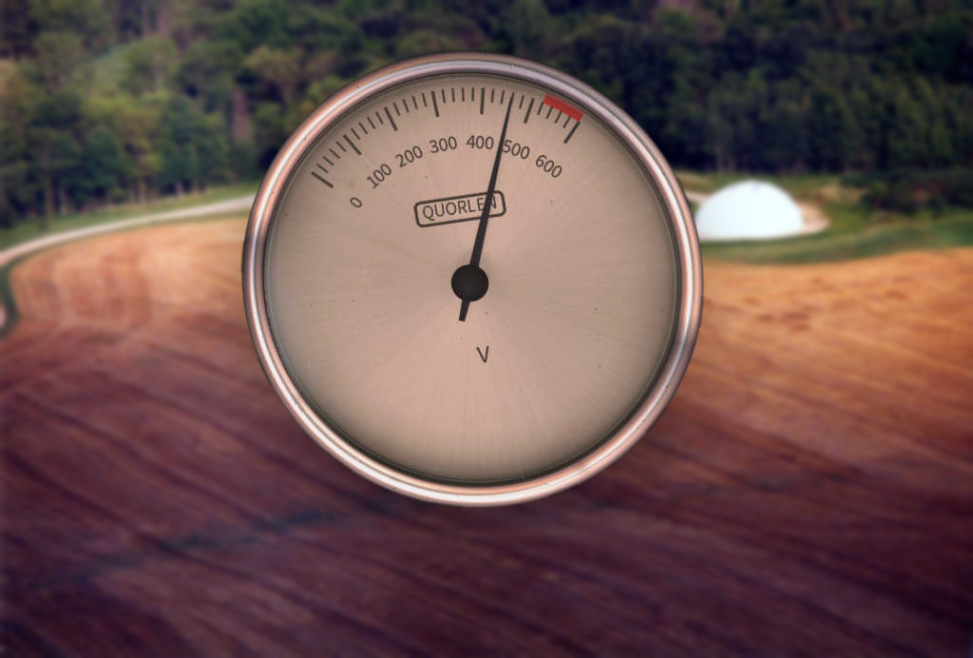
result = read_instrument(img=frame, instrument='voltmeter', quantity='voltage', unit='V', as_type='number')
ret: 460 V
